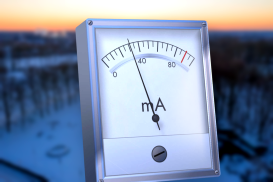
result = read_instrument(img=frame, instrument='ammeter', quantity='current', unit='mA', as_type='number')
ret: 30 mA
